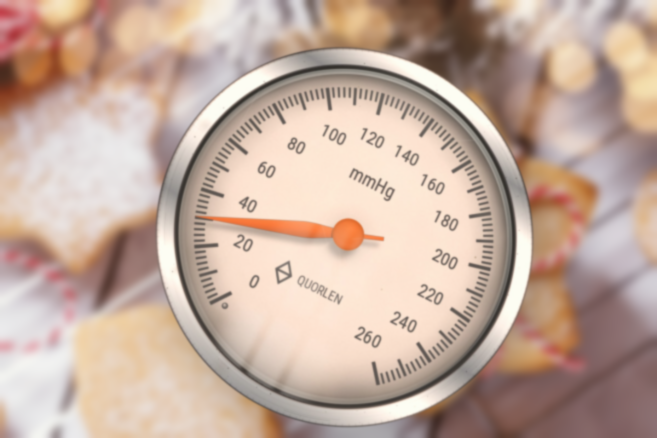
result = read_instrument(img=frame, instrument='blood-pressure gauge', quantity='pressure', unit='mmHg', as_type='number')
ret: 30 mmHg
